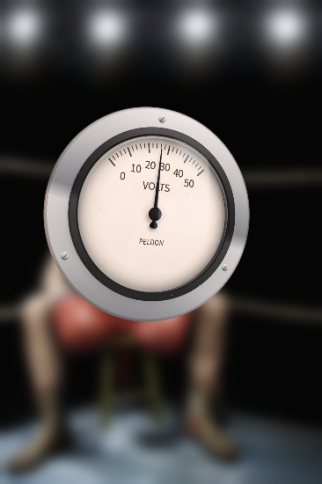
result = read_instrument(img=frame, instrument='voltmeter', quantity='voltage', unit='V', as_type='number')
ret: 26 V
